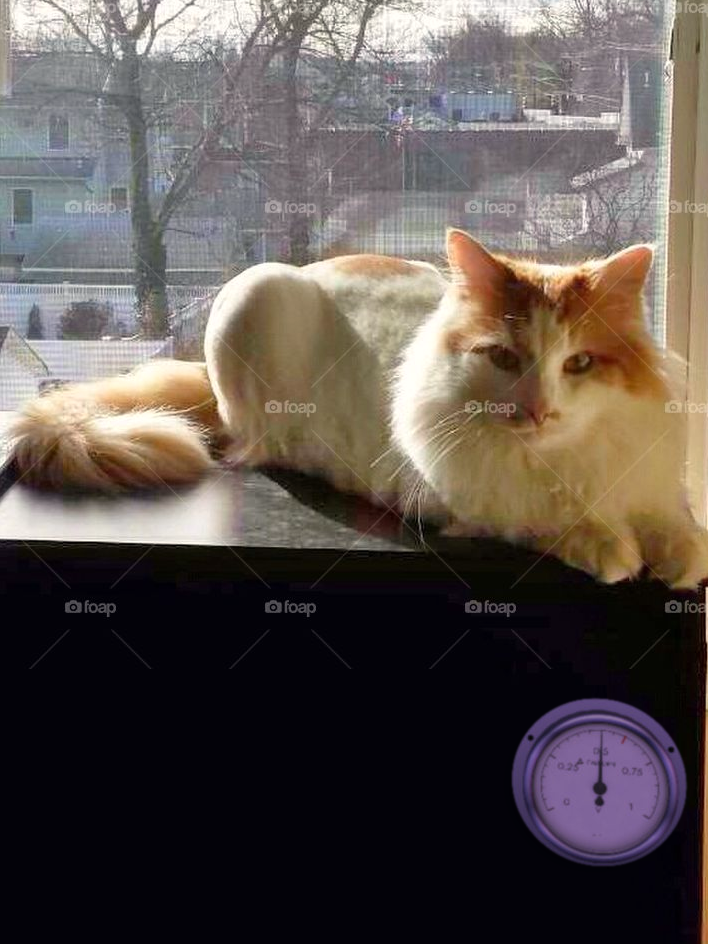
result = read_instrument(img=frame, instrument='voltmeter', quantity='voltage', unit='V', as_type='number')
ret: 0.5 V
